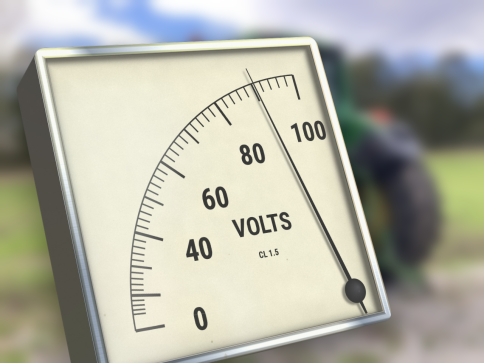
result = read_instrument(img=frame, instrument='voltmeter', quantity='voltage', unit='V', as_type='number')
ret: 90 V
